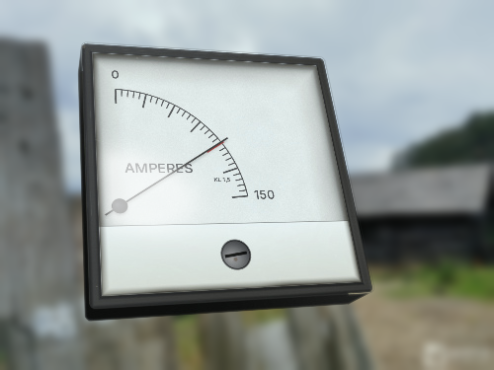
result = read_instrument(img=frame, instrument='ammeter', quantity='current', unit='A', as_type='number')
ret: 100 A
